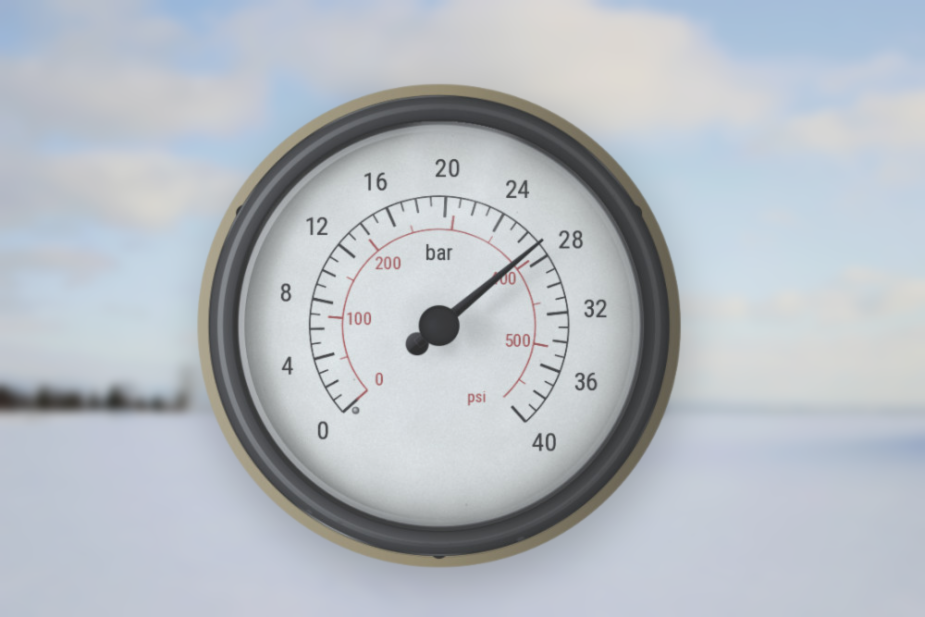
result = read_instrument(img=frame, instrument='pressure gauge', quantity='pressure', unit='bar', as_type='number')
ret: 27 bar
